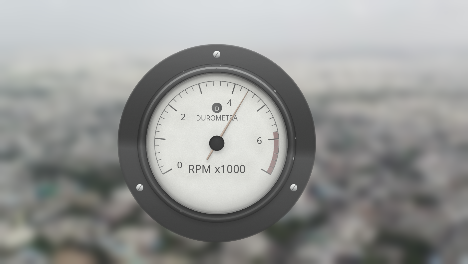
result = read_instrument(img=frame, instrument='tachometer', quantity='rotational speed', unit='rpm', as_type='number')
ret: 4400 rpm
